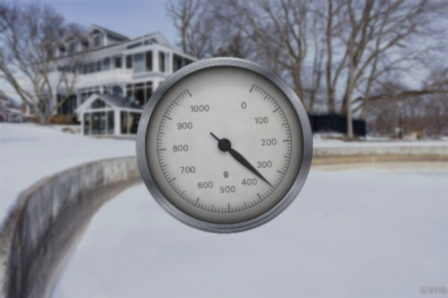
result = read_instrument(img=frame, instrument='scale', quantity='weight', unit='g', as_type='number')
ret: 350 g
